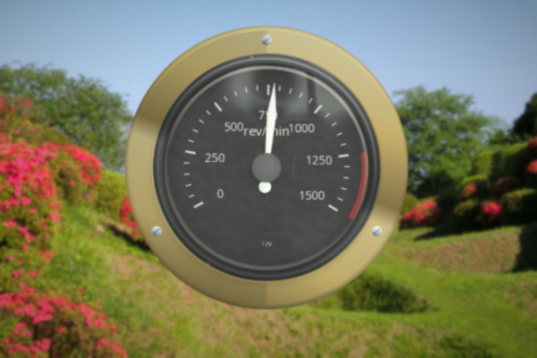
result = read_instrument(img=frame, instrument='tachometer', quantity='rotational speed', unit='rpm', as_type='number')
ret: 775 rpm
